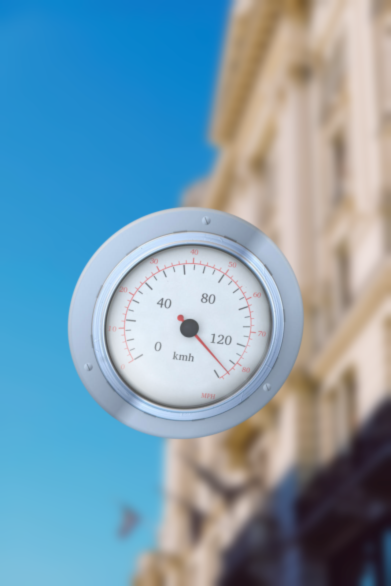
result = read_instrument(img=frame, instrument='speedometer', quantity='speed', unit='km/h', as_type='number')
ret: 135 km/h
